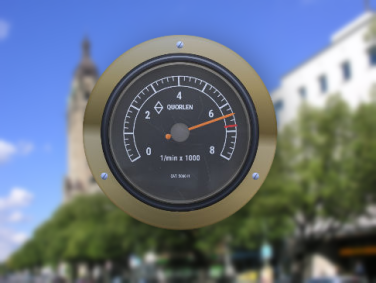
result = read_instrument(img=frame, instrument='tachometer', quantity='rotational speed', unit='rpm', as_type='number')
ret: 6400 rpm
